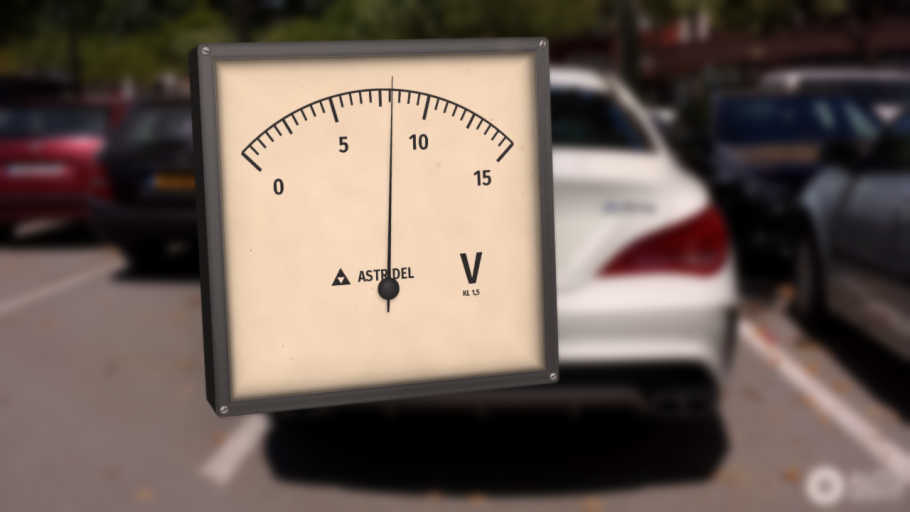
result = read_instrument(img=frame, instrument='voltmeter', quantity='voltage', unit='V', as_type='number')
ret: 8 V
